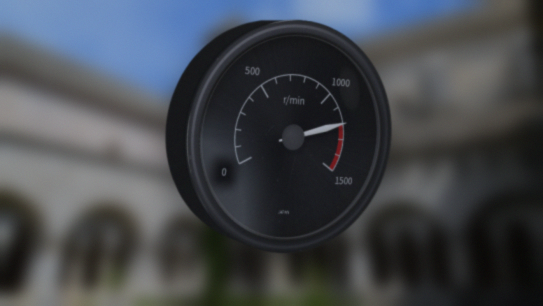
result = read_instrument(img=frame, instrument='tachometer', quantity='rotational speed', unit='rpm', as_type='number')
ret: 1200 rpm
